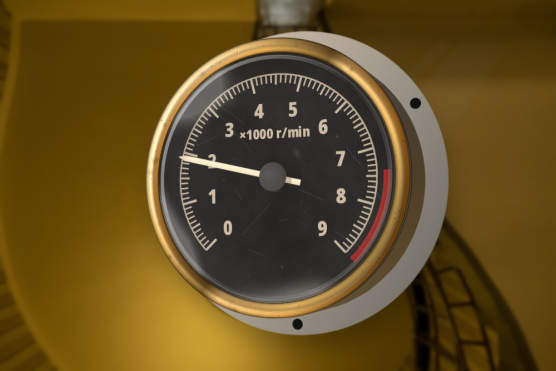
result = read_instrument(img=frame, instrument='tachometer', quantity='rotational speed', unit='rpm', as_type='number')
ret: 1900 rpm
